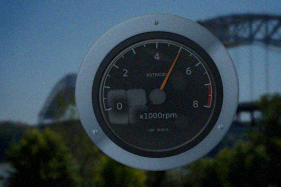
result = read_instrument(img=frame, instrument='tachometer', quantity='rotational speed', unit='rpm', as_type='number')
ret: 5000 rpm
